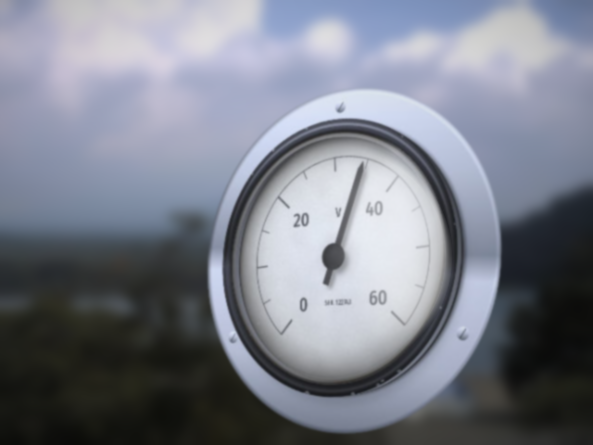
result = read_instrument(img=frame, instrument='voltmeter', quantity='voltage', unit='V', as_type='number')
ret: 35 V
